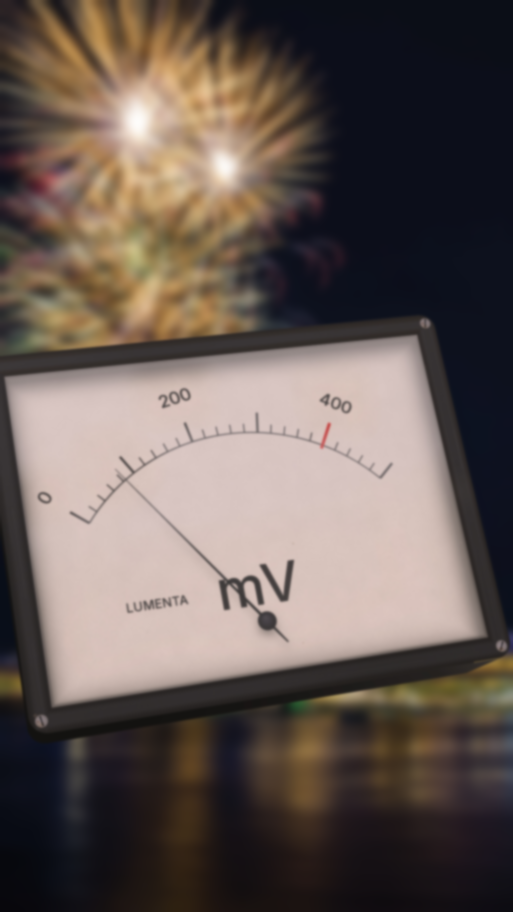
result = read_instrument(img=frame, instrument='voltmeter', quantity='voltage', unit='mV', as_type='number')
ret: 80 mV
